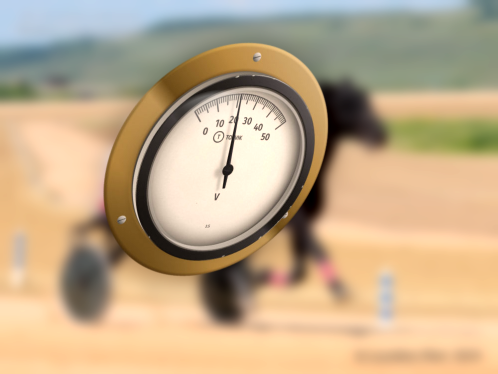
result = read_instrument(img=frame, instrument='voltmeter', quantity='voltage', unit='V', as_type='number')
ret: 20 V
